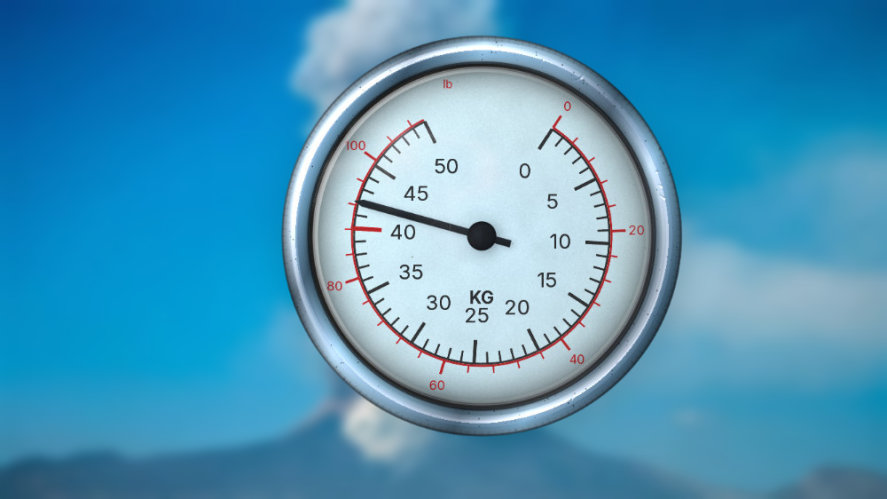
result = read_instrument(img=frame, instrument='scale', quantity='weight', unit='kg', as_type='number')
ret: 42 kg
